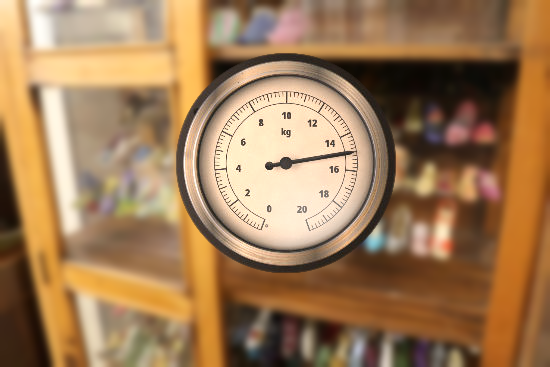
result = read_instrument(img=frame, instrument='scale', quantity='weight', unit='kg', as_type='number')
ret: 15 kg
